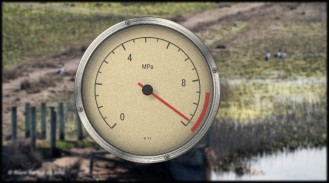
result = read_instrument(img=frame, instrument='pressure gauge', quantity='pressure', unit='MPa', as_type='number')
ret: 9.75 MPa
